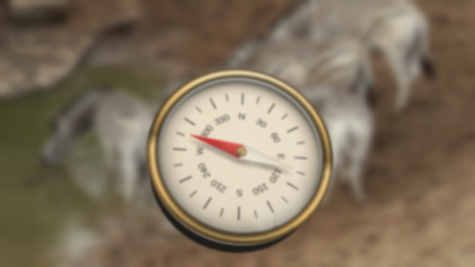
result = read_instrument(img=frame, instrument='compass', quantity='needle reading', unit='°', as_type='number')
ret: 285 °
